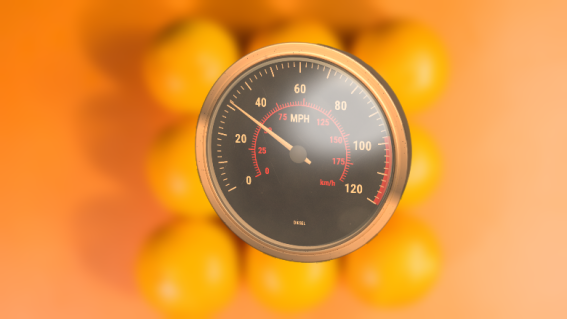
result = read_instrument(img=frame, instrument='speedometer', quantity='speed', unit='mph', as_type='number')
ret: 32 mph
